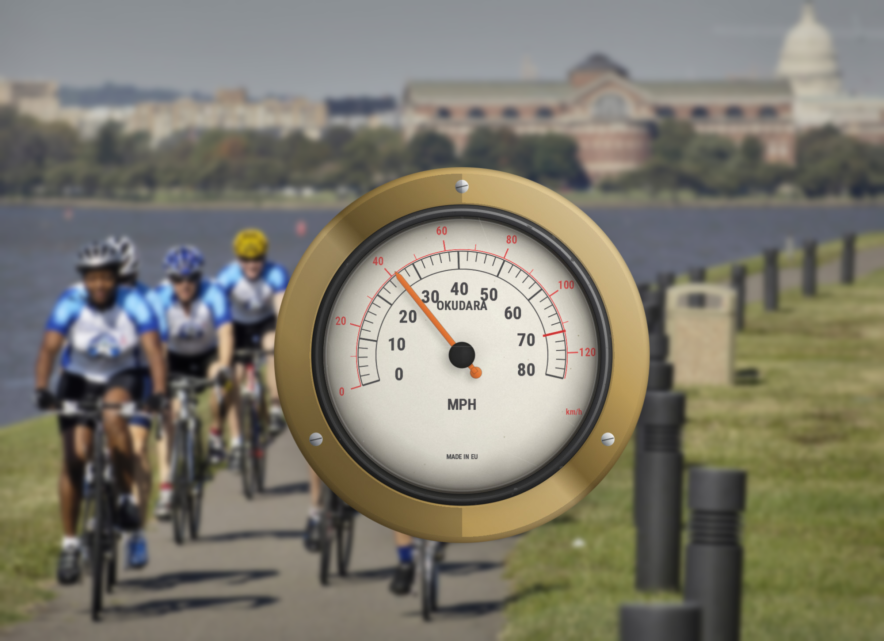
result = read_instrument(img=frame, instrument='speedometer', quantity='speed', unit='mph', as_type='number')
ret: 26 mph
